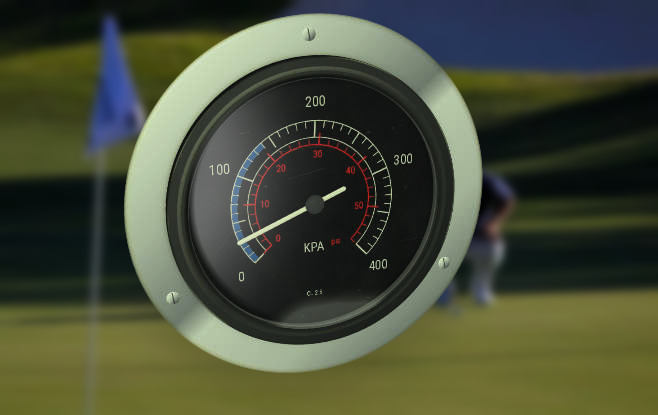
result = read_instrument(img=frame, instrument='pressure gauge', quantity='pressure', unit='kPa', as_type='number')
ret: 30 kPa
